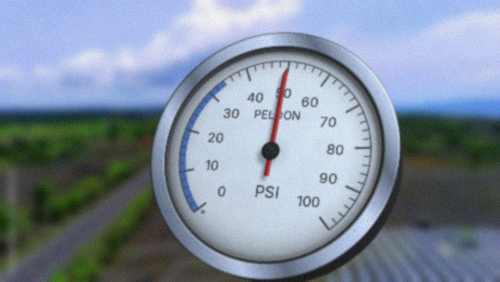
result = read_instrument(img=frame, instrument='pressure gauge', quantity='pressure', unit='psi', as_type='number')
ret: 50 psi
